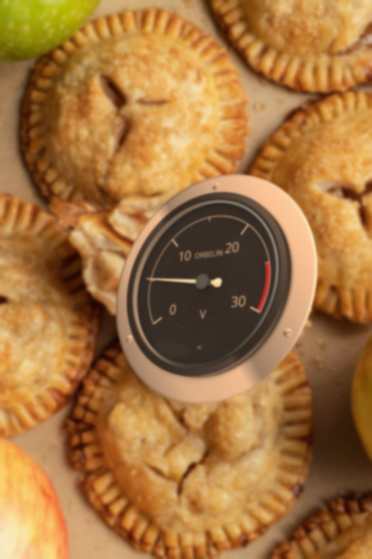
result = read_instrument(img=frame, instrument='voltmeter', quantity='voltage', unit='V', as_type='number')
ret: 5 V
